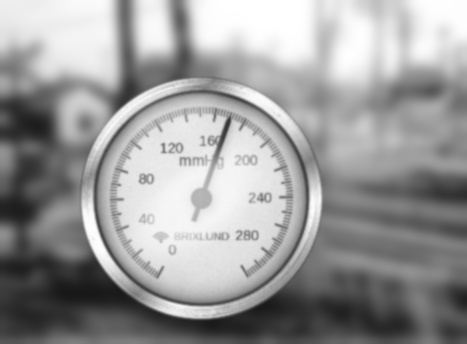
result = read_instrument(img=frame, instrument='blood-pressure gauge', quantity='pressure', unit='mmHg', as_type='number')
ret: 170 mmHg
